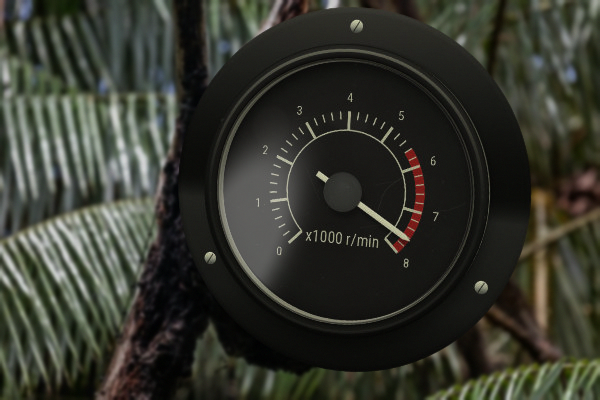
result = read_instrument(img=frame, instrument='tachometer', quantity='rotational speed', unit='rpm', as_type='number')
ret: 7600 rpm
